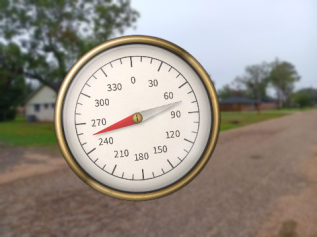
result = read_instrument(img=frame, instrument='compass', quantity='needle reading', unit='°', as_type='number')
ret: 255 °
